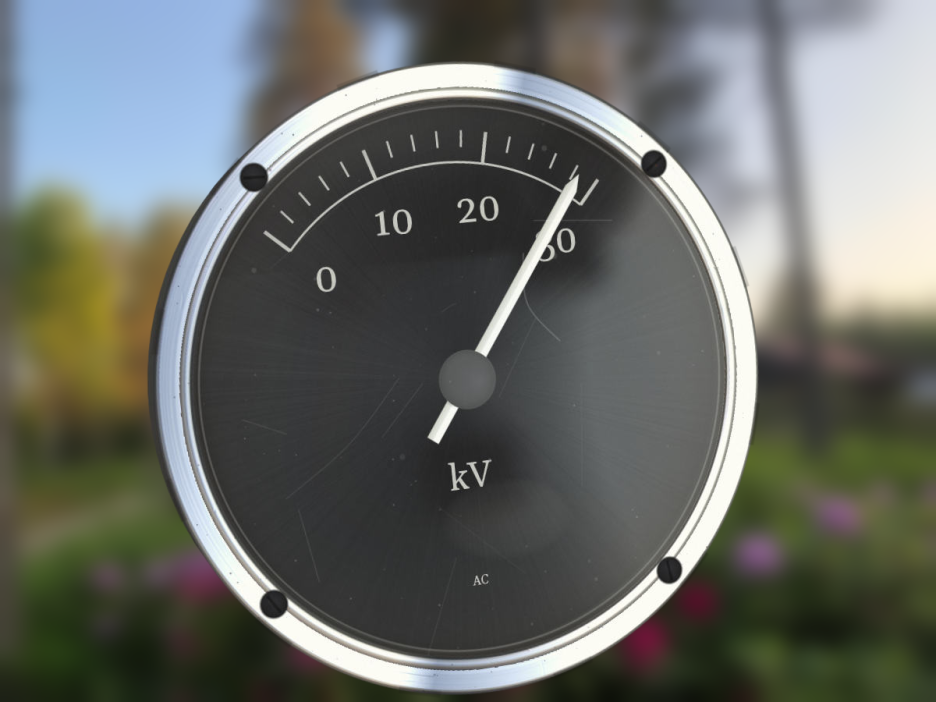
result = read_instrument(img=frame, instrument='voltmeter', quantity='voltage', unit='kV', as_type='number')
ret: 28 kV
